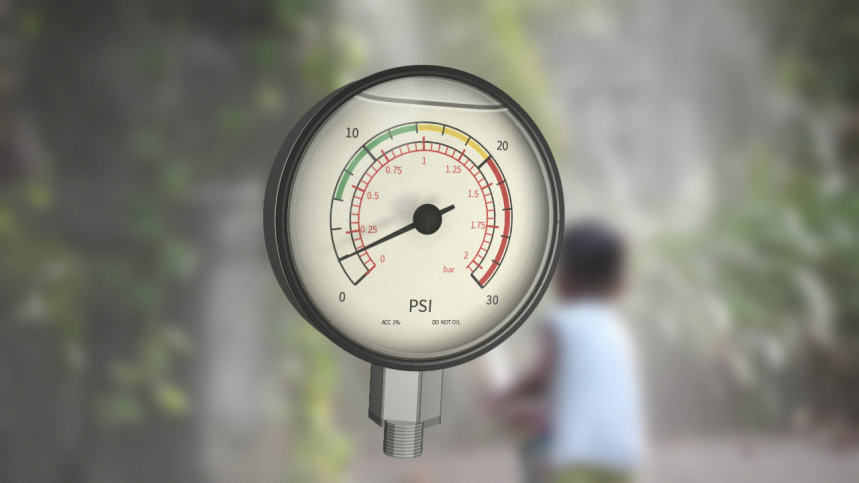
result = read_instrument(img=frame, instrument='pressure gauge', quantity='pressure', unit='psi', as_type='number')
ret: 2 psi
